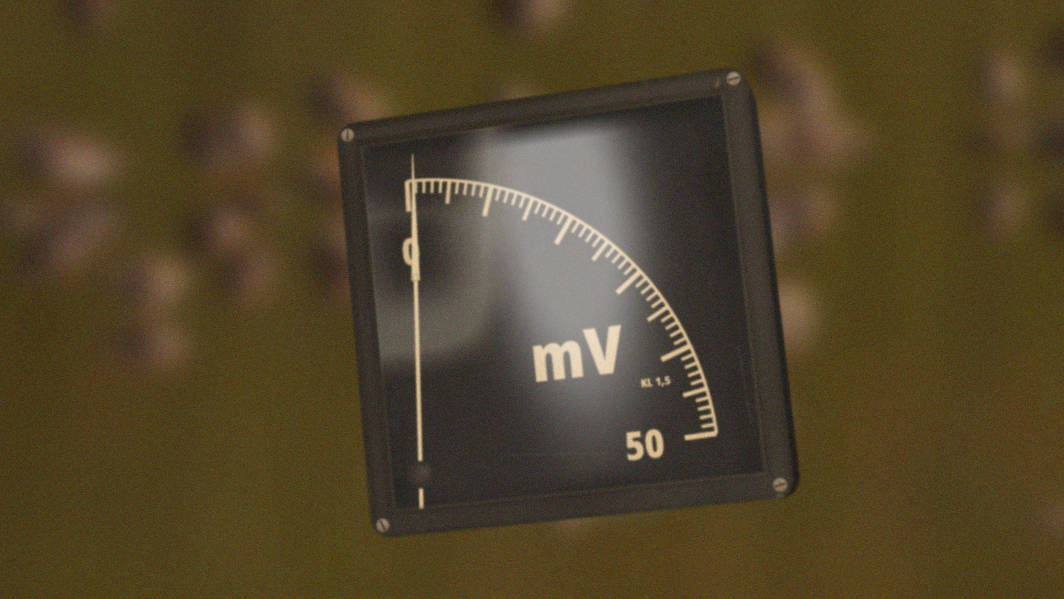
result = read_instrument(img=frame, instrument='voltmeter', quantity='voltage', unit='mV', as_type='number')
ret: 1 mV
